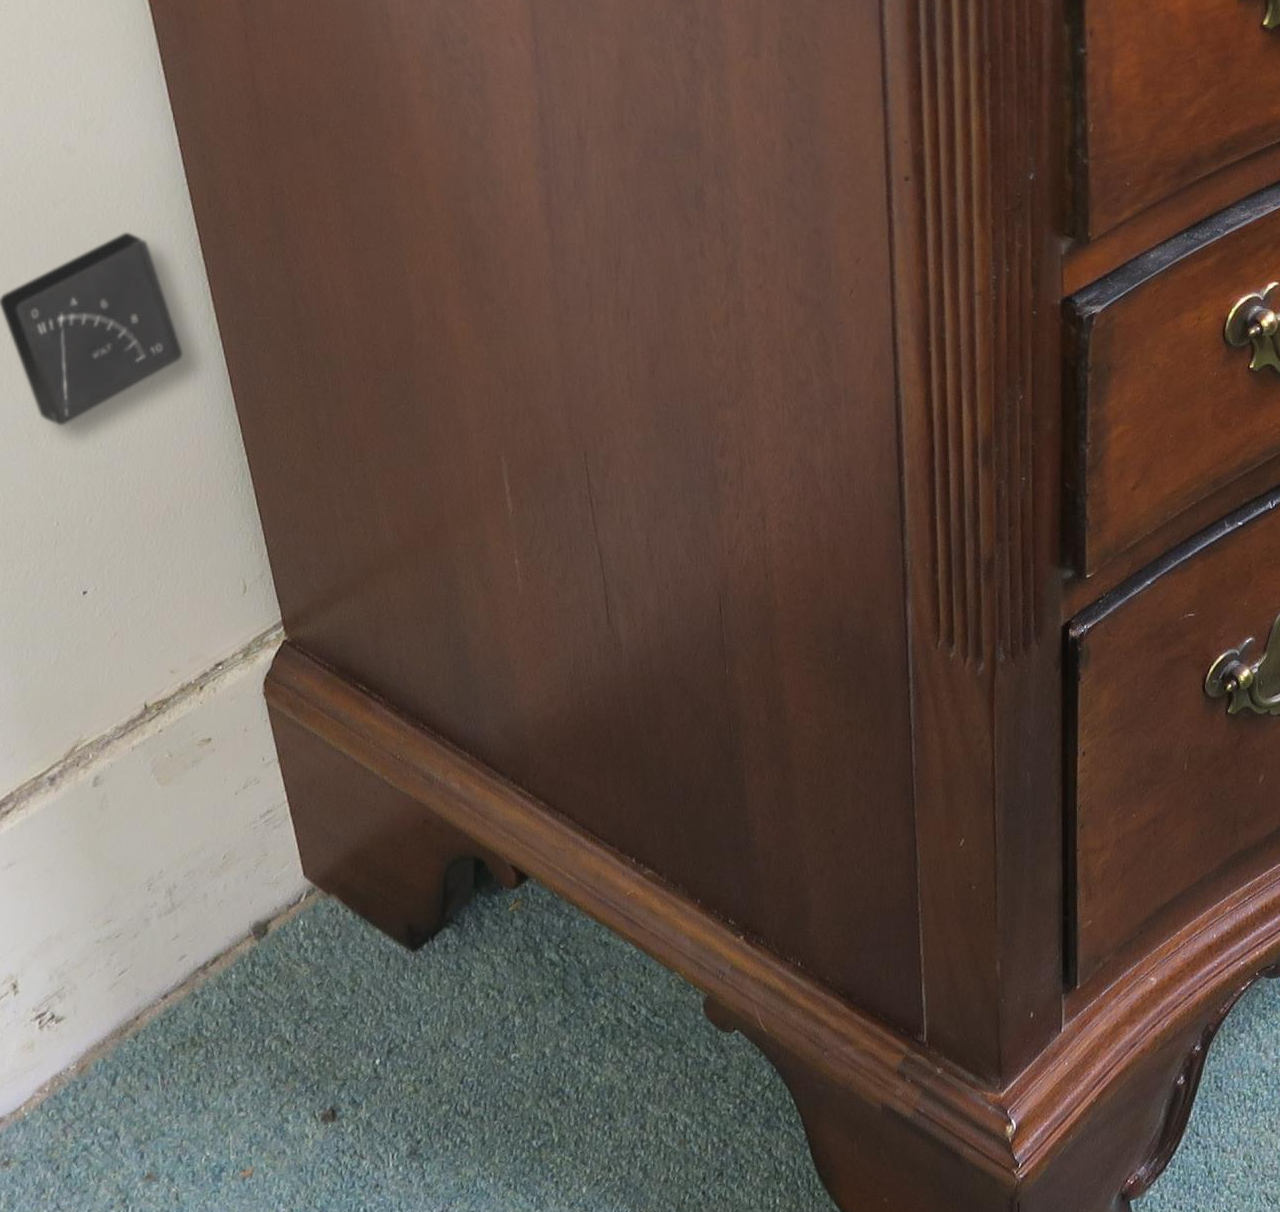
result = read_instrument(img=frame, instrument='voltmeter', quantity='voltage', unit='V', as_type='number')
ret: 3 V
